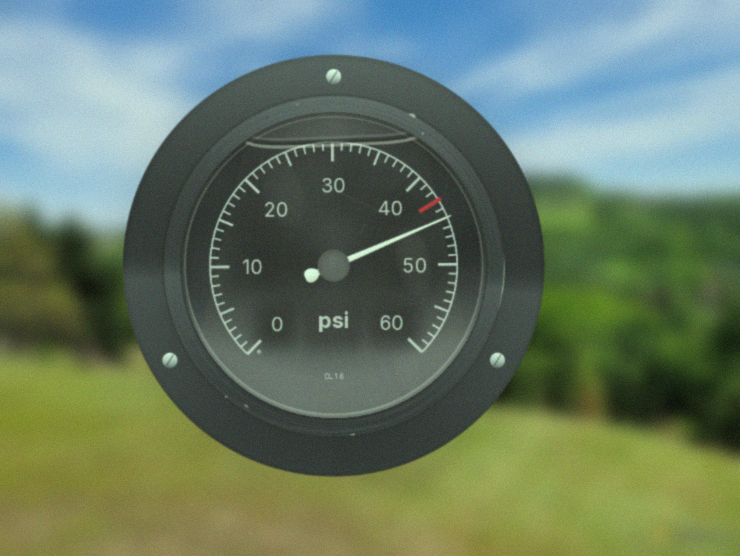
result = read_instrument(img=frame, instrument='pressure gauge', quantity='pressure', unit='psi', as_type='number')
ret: 45 psi
